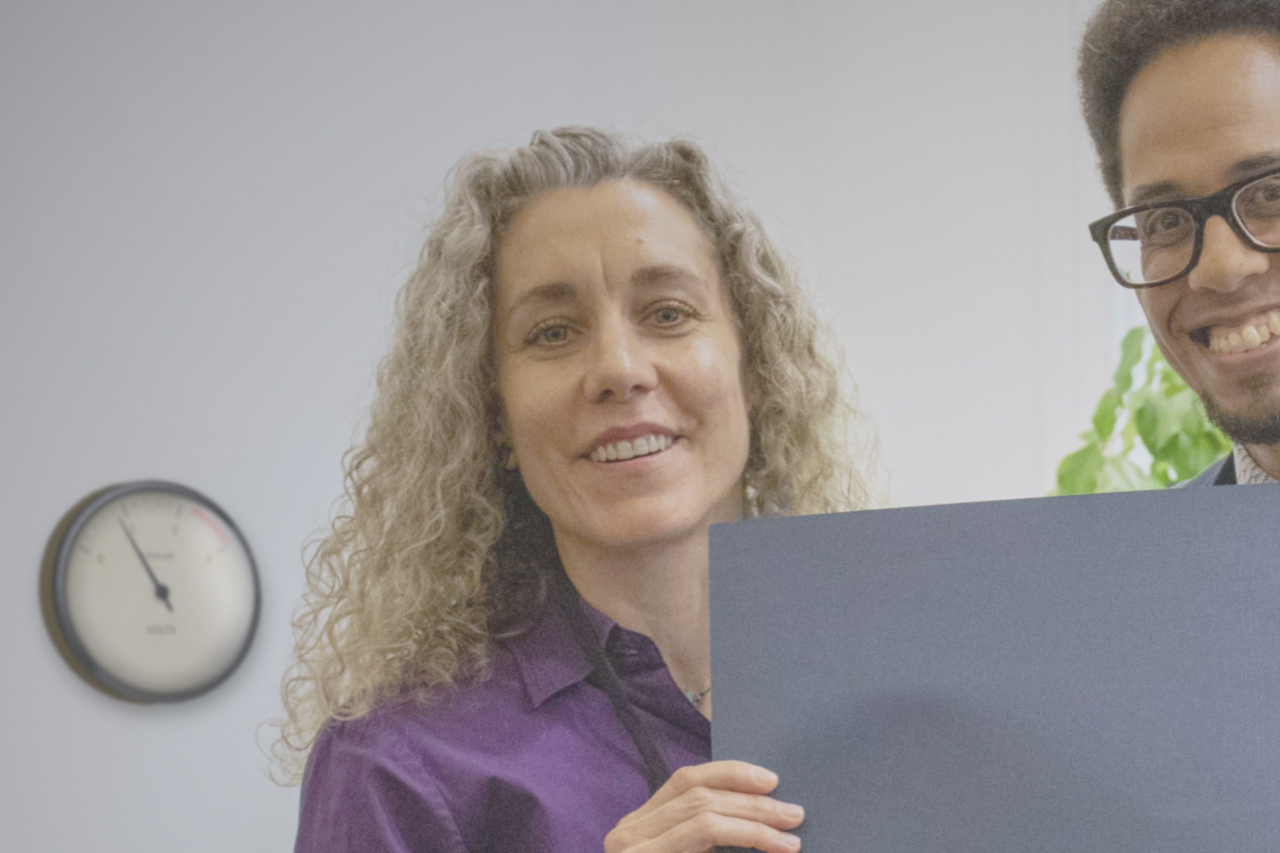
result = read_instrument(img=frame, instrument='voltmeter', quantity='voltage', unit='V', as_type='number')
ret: 0.8 V
